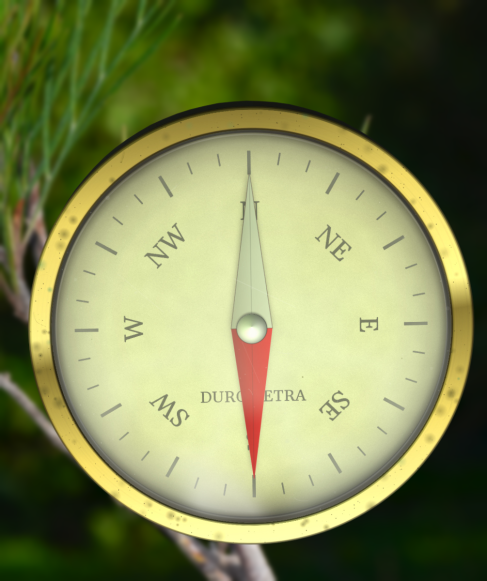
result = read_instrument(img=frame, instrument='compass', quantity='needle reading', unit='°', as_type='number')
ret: 180 °
